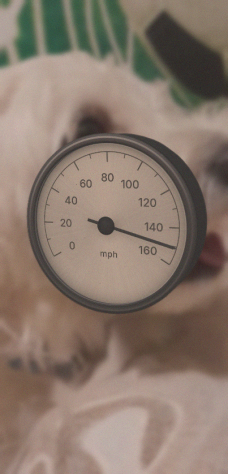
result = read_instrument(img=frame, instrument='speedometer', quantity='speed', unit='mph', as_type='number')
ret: 150 mph
